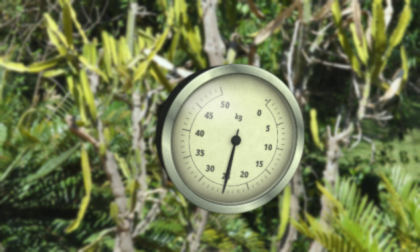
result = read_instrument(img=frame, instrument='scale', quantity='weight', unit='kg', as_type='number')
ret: 25 kg
